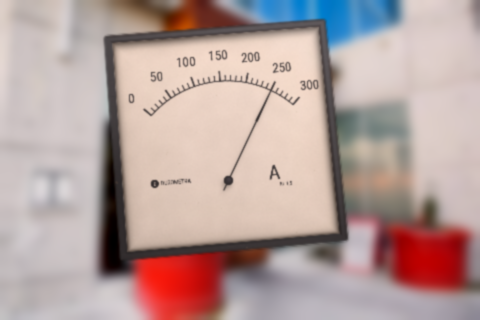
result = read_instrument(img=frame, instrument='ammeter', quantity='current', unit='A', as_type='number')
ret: 250 A
